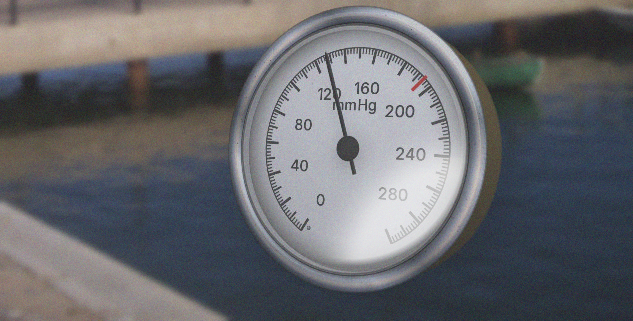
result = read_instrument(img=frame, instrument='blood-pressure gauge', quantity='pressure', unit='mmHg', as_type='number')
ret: 130 mmHg
